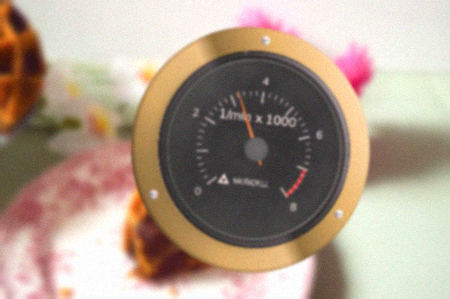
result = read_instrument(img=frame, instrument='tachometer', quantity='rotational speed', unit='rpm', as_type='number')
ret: 3200 rpm
